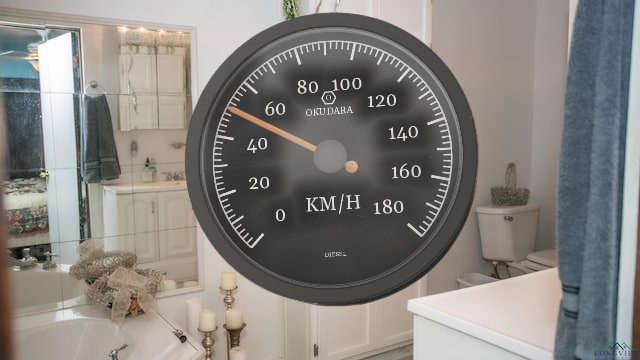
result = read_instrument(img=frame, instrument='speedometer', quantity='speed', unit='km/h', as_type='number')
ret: 50 km/h
